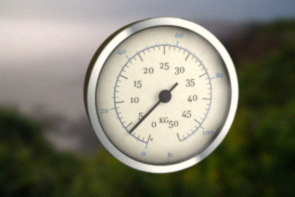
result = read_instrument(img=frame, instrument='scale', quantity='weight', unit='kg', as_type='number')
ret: 4 kg
